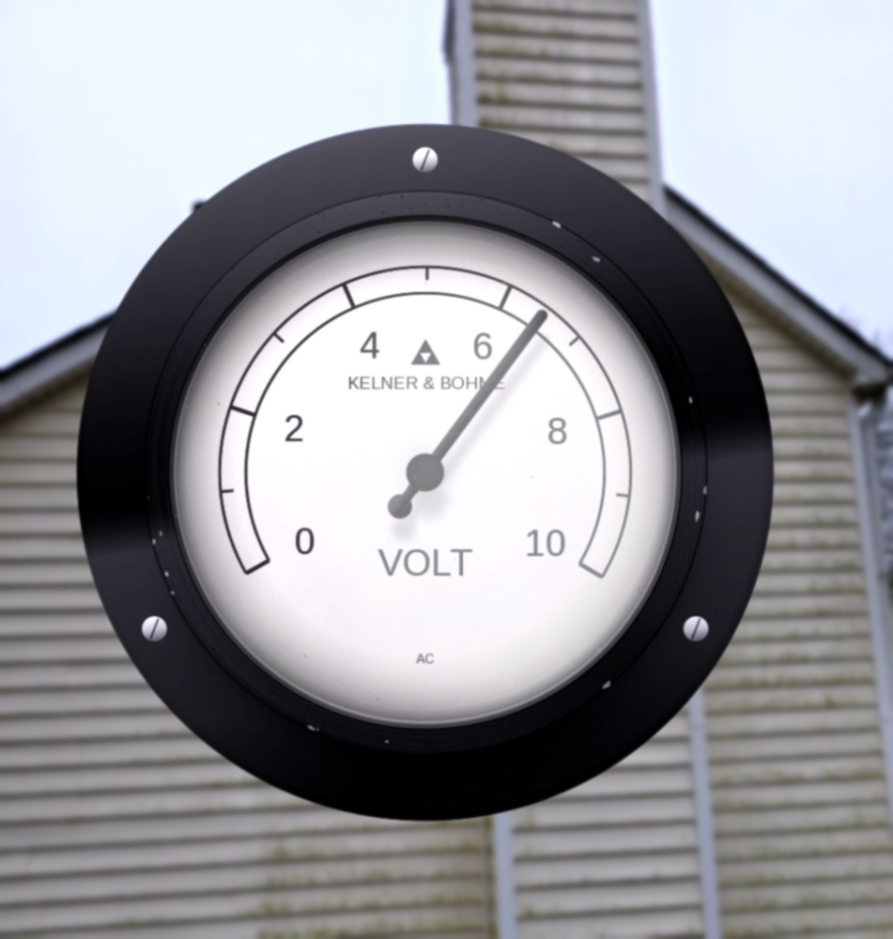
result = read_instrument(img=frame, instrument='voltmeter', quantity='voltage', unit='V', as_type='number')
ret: 6.5 V
